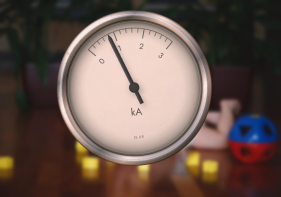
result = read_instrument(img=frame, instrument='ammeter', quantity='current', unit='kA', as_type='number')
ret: 0.8 kA
